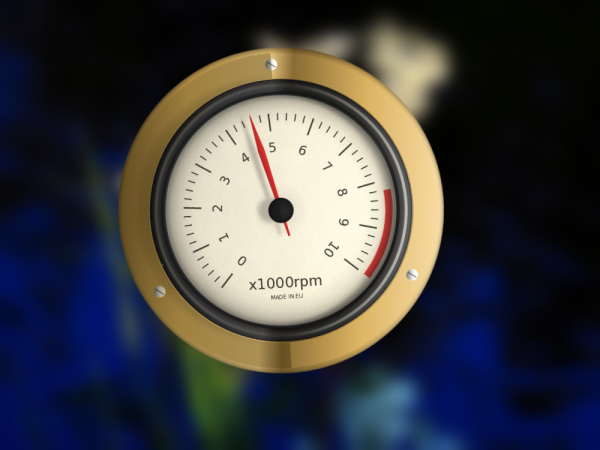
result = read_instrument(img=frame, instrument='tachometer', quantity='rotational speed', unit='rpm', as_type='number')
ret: 4600 rpm
